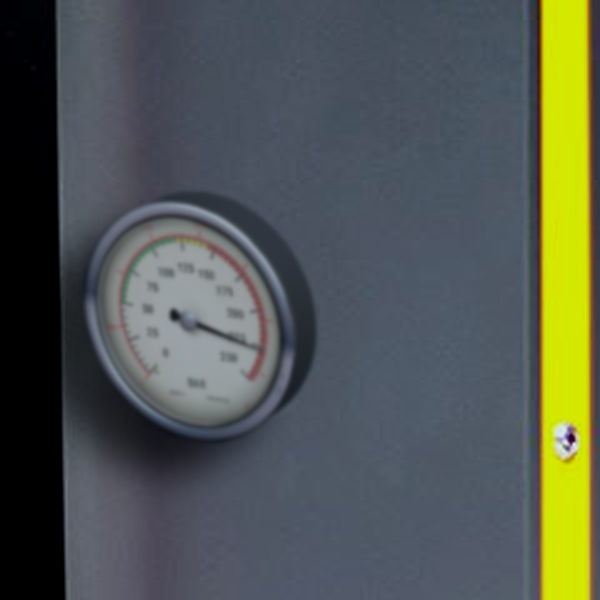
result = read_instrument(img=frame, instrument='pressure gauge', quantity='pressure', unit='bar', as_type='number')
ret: 225 bar
